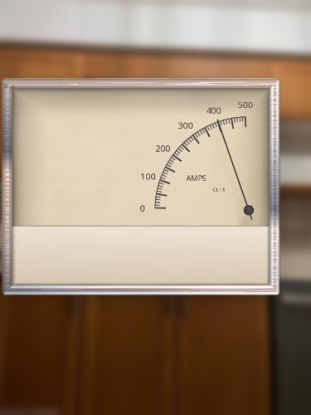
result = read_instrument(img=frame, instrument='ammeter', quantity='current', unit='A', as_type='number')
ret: 400 A
